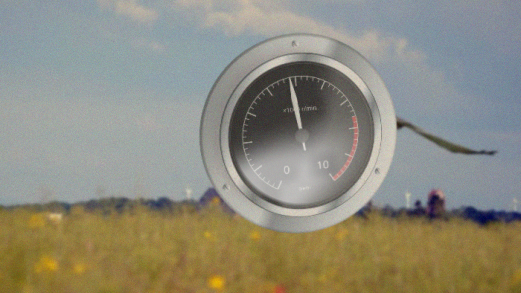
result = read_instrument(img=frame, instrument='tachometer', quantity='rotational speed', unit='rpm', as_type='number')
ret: 4800 rpm
